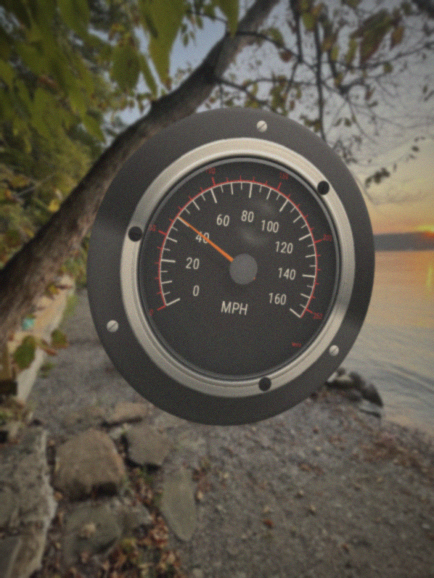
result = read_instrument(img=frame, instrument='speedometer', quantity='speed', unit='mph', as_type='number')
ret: 40 mph
